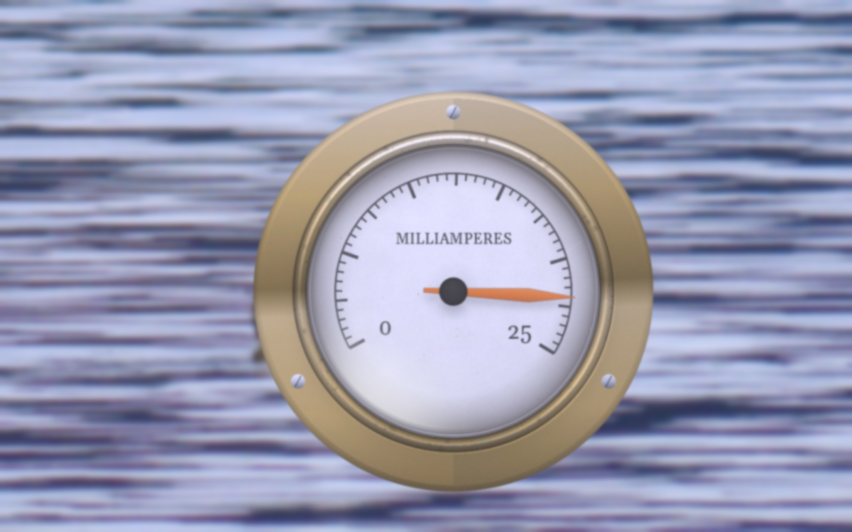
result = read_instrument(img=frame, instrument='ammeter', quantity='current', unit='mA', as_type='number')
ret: 22 mA
